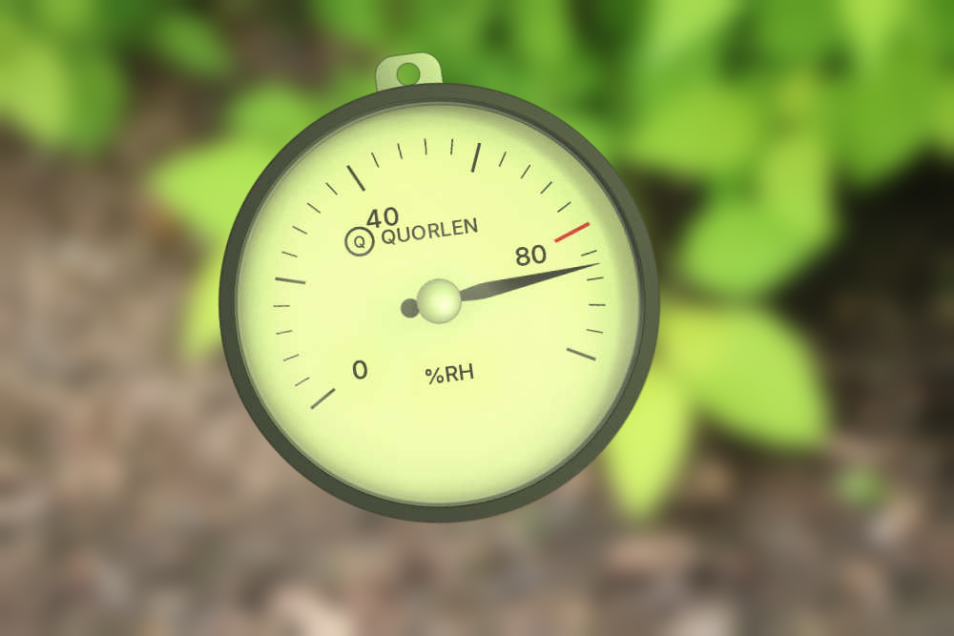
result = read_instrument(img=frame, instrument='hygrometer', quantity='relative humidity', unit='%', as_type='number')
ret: 86 %
